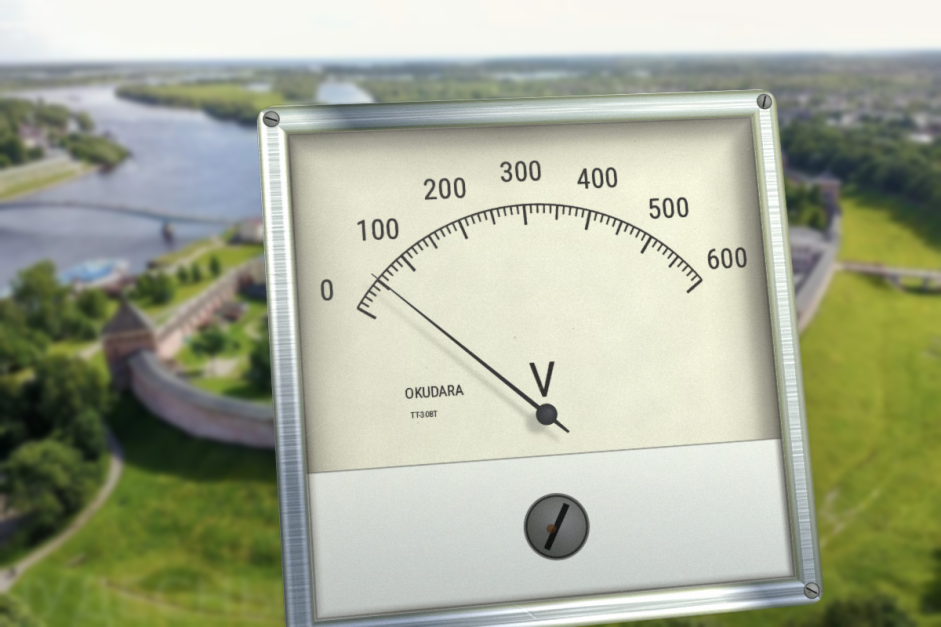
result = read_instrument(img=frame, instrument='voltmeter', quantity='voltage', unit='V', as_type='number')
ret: 50 V
